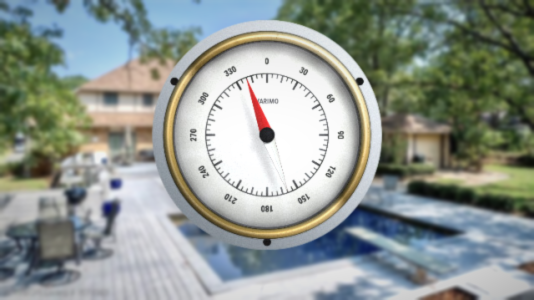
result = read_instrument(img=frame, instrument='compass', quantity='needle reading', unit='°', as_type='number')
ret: 340 °
